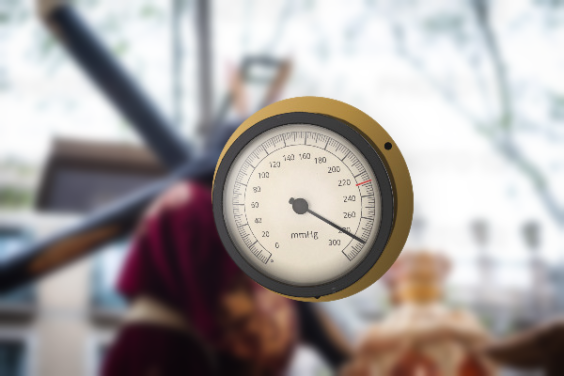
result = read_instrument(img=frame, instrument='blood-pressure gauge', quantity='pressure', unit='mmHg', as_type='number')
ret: 280 mmHg
